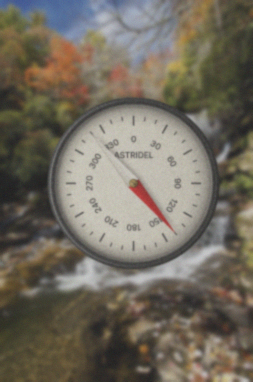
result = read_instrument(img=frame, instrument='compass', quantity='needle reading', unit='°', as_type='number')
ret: 140 °
